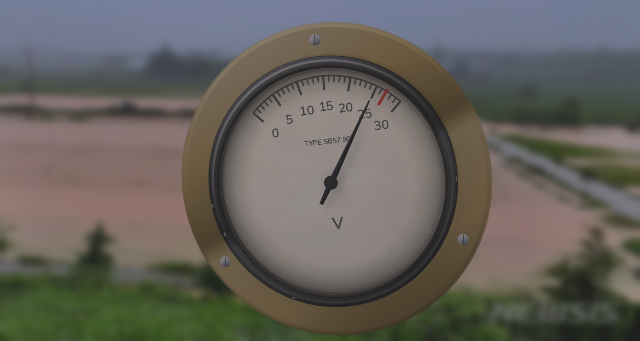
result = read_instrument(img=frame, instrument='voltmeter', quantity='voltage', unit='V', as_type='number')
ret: 25 V
